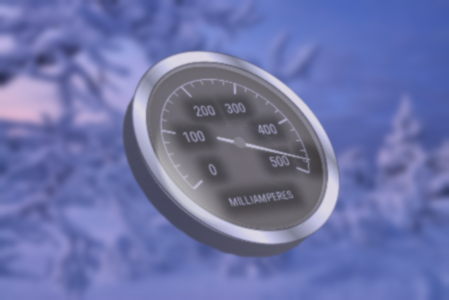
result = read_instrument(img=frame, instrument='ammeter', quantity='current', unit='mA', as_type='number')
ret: 480 mA
